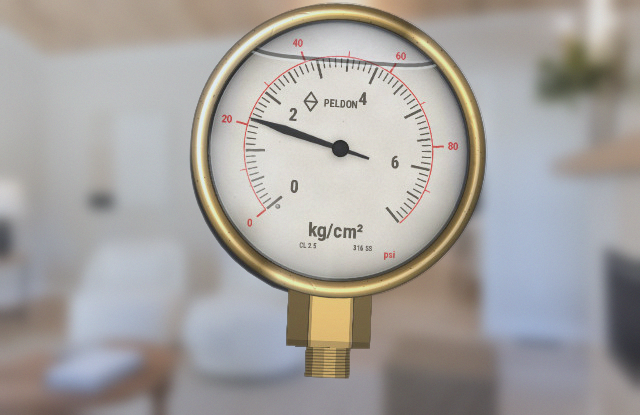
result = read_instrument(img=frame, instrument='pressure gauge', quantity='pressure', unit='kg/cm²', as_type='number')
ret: 1.5 kg/cm²
